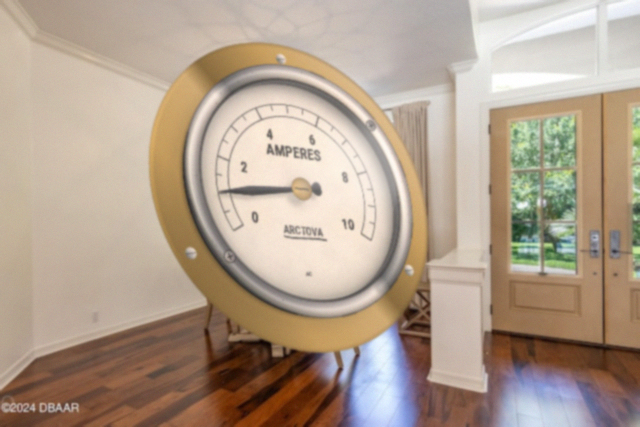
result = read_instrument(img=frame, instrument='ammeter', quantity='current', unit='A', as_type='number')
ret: 1 A
